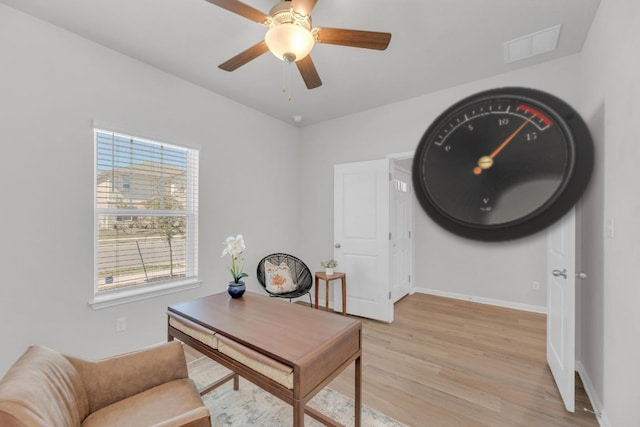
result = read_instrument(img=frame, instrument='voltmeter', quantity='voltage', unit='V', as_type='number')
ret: 13 V
